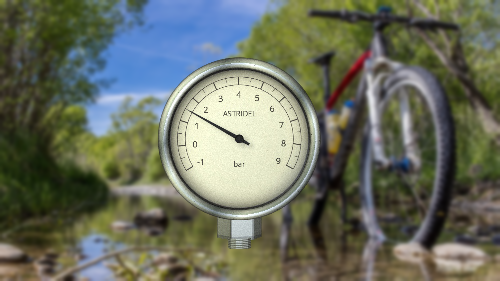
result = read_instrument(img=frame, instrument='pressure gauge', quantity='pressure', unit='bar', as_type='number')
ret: 1.5 bar
